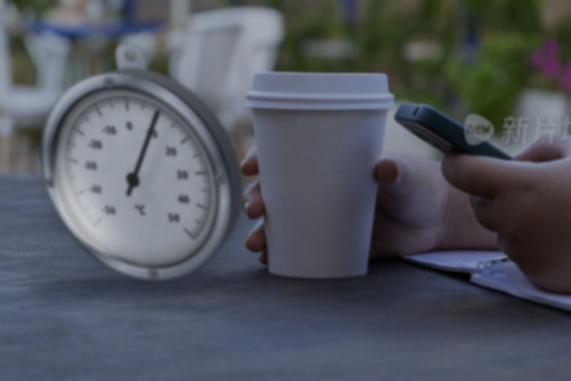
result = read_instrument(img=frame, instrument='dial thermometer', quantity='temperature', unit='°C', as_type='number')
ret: 10 °C
